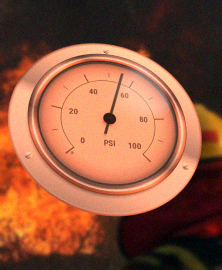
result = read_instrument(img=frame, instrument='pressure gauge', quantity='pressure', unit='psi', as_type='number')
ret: 55 psi
